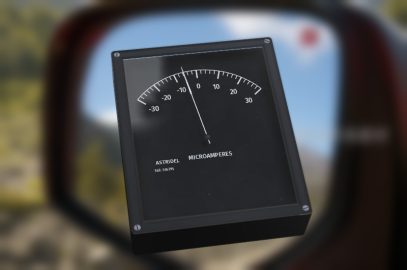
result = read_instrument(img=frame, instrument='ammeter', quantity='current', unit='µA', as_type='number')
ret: -6 µA
